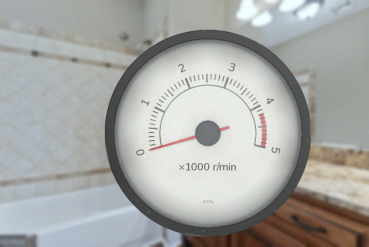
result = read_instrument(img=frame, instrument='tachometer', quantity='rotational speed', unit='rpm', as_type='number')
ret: 0 rpm
